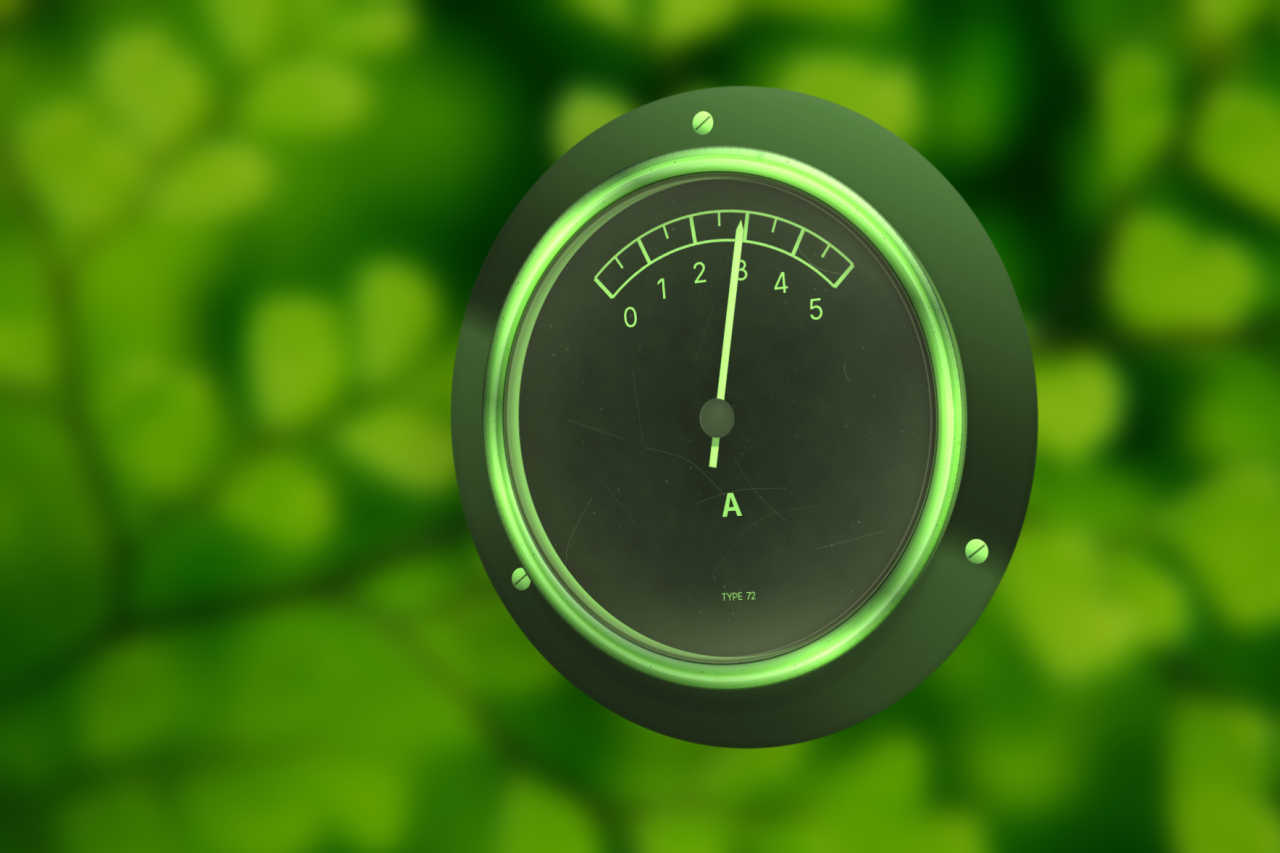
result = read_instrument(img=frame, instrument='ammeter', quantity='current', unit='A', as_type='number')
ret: 3 A
